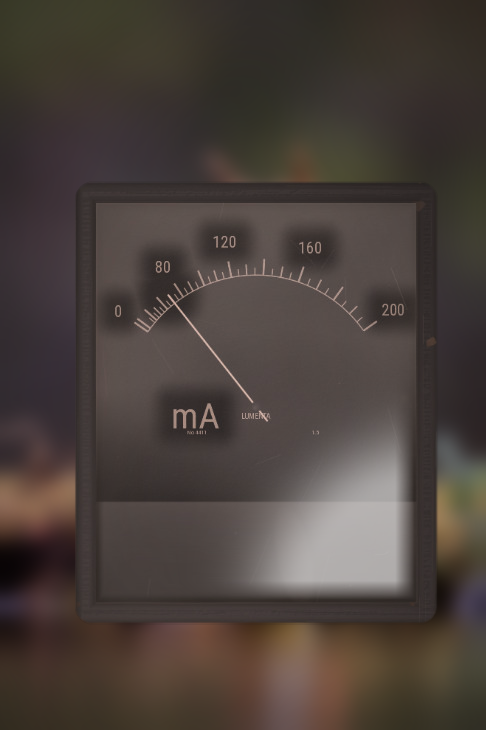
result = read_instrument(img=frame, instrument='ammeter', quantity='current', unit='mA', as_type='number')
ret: 70 mA
